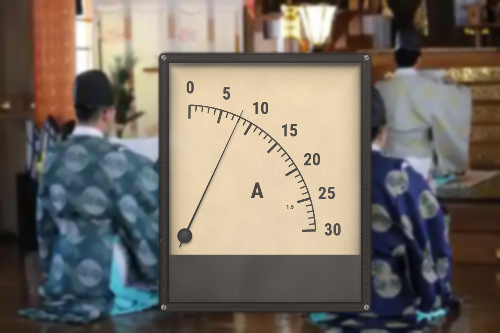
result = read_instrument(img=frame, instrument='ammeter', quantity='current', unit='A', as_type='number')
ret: 8 A
